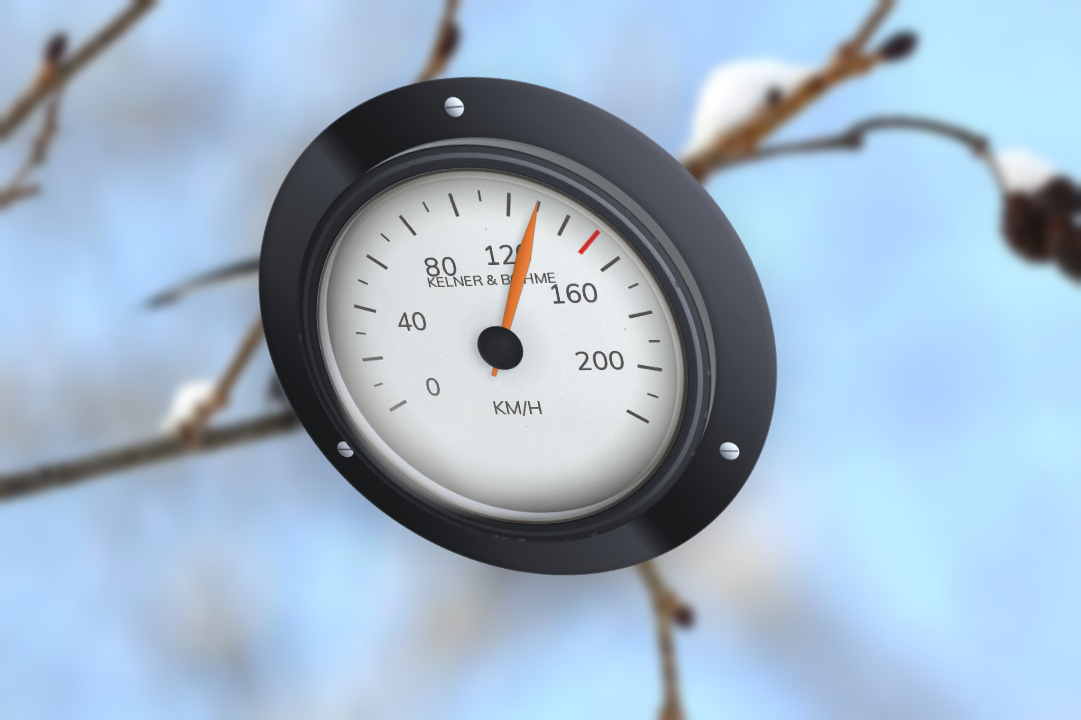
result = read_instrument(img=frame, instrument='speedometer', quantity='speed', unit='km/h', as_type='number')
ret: 130 km/h
